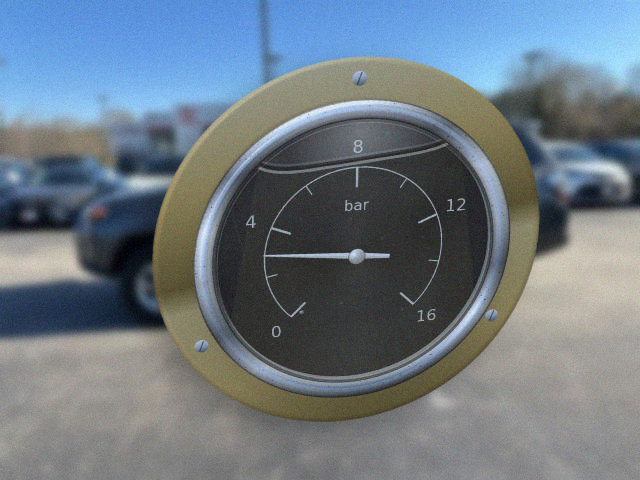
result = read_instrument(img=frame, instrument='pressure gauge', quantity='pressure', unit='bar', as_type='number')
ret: 3 bar
